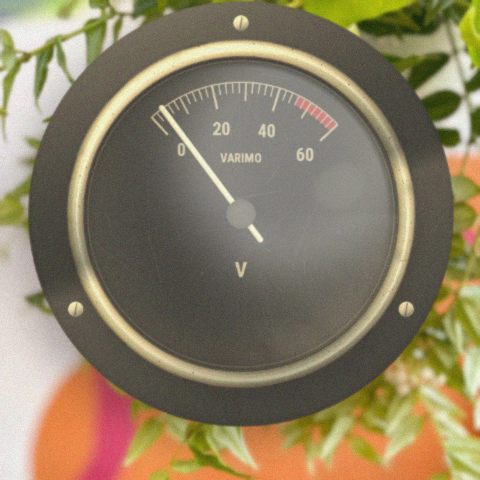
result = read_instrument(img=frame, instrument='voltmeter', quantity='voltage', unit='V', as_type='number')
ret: 4 V
